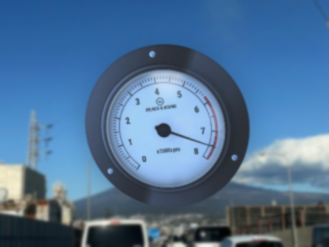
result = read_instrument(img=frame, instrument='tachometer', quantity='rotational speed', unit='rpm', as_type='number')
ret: 7500 rpm
